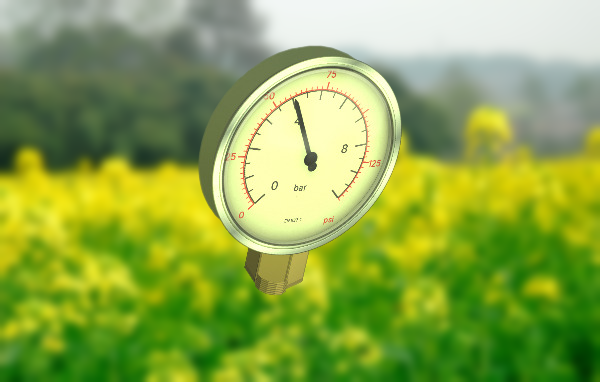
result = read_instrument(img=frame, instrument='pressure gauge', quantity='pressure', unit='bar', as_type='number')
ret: 4 bar
